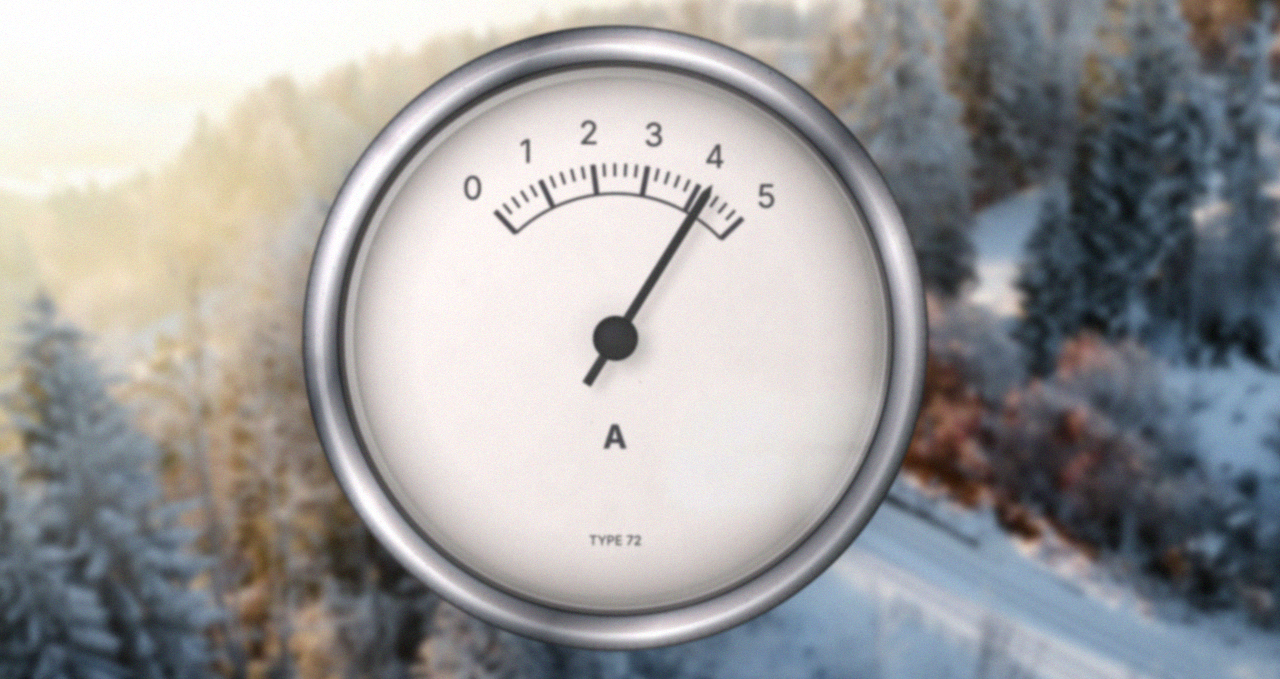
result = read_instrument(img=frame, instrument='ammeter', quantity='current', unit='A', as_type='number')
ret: 4.2 A
